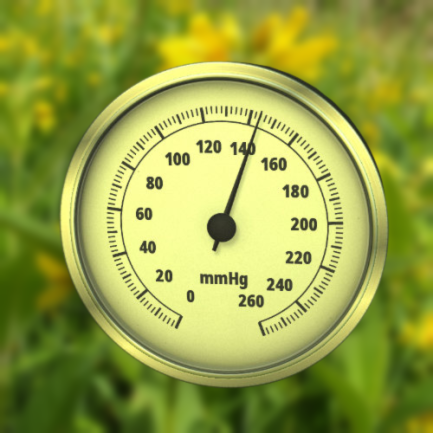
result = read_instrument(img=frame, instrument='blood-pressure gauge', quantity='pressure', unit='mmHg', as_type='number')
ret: 144 mmHg
